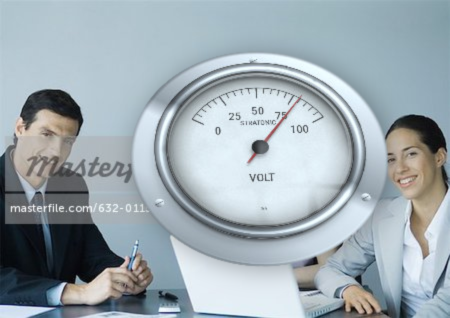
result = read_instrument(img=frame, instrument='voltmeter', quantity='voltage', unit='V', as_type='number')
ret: 80 V
